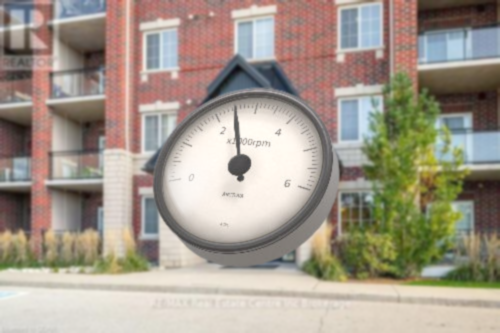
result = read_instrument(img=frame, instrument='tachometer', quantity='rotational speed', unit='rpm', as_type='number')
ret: 2500 rpm
